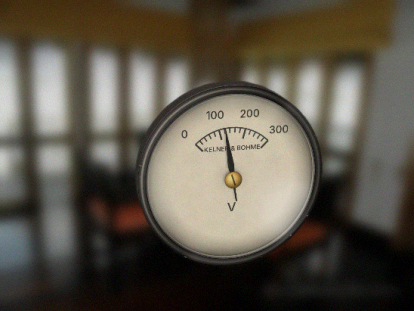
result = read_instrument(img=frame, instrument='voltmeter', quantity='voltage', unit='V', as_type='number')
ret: 120 V
